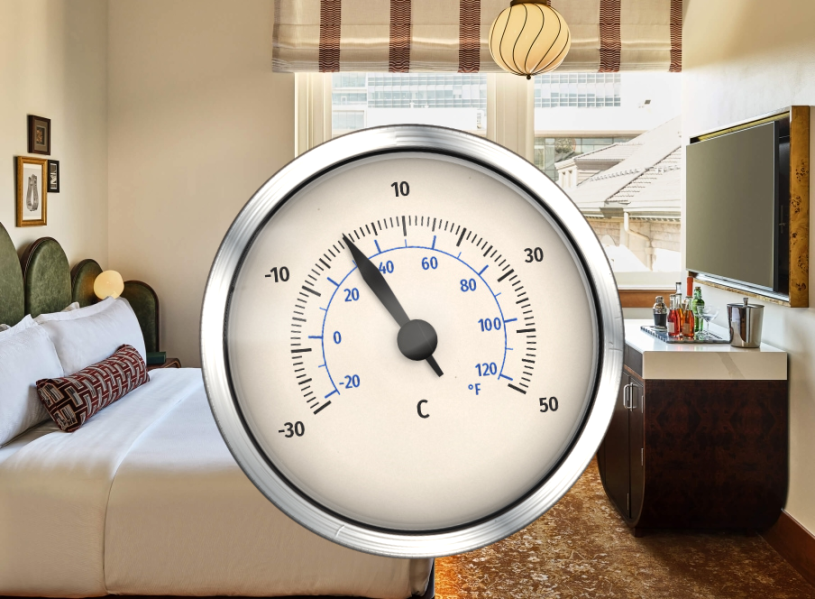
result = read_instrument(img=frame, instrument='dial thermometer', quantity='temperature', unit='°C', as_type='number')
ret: 0 °C
